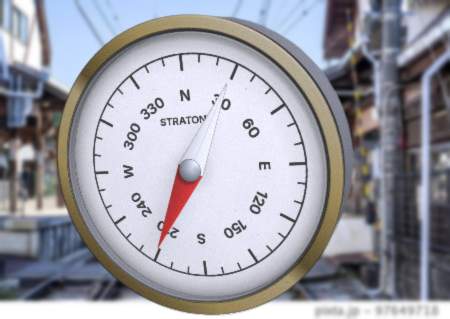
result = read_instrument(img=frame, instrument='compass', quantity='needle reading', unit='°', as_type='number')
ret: 210 °
